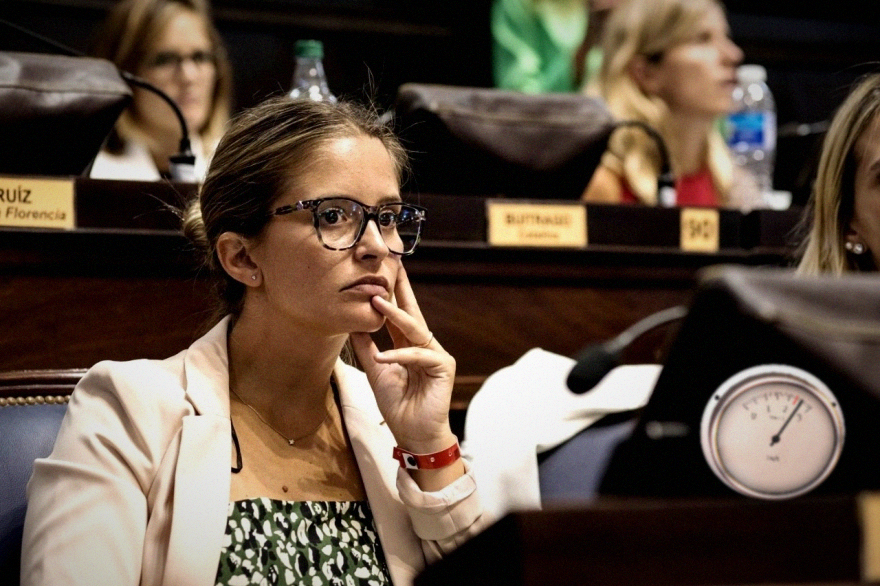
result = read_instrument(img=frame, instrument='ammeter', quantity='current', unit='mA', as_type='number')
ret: 2.5 mA
